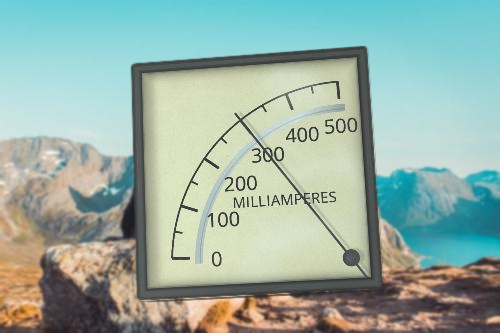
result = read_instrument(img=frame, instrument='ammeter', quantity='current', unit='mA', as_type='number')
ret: 300 mA
